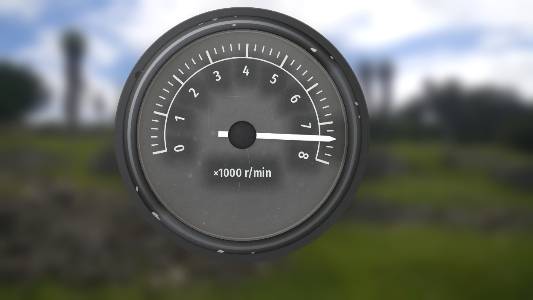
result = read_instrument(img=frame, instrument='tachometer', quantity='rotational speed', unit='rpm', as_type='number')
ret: 7400 rpm
